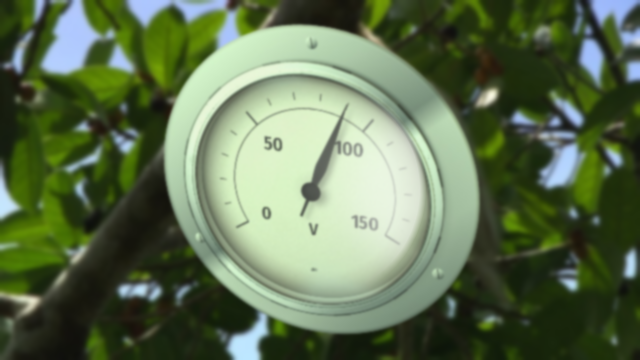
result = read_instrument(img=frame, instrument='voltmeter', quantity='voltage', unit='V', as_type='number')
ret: 90 V
